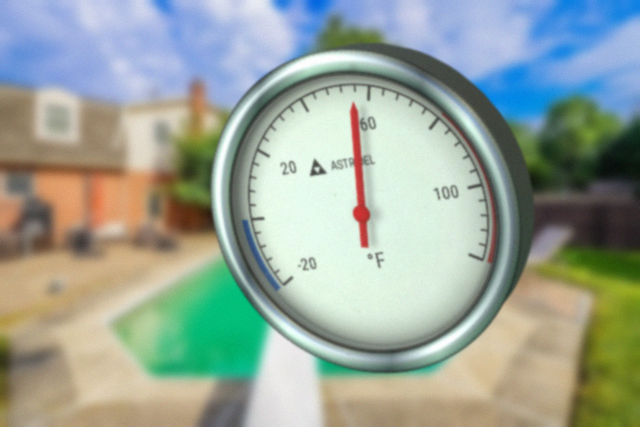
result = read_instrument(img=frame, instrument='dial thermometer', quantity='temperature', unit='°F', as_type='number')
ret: 56 °F
